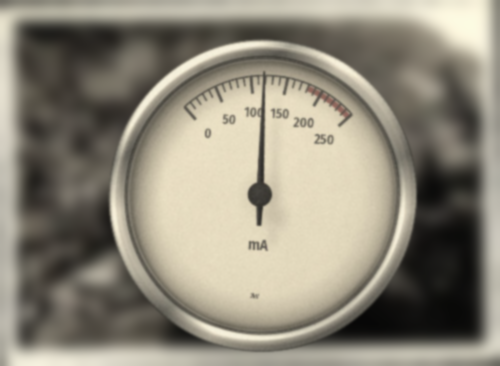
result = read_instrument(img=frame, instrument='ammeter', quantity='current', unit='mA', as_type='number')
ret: 120 mA
